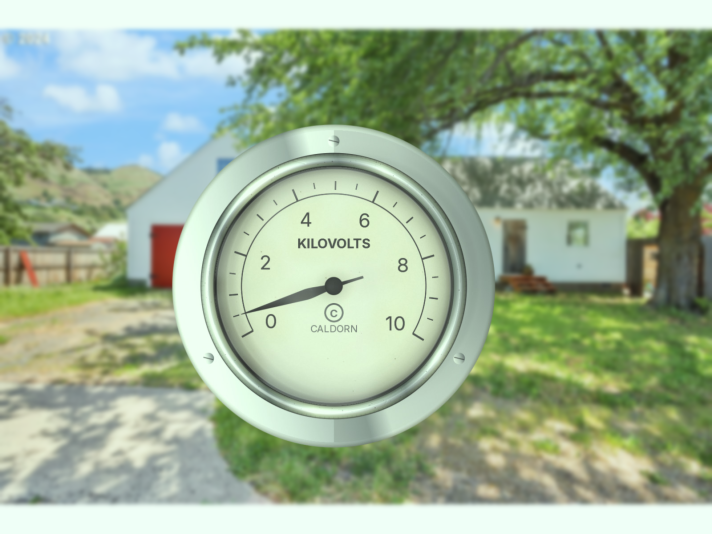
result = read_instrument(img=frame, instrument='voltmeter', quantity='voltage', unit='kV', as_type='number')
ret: 0.5 kV
